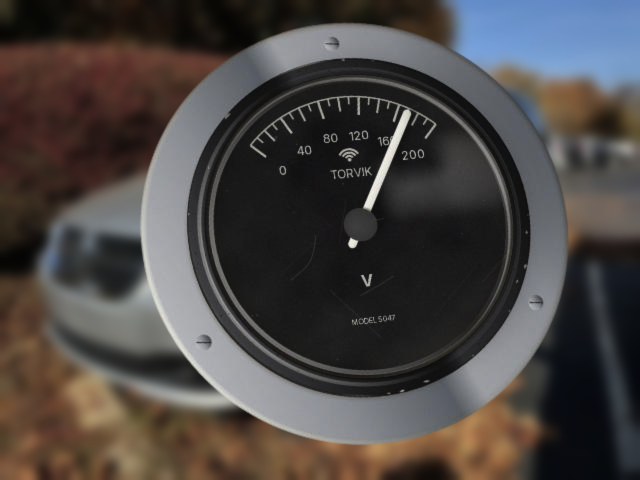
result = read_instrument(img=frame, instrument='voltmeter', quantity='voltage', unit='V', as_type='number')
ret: 170 V
